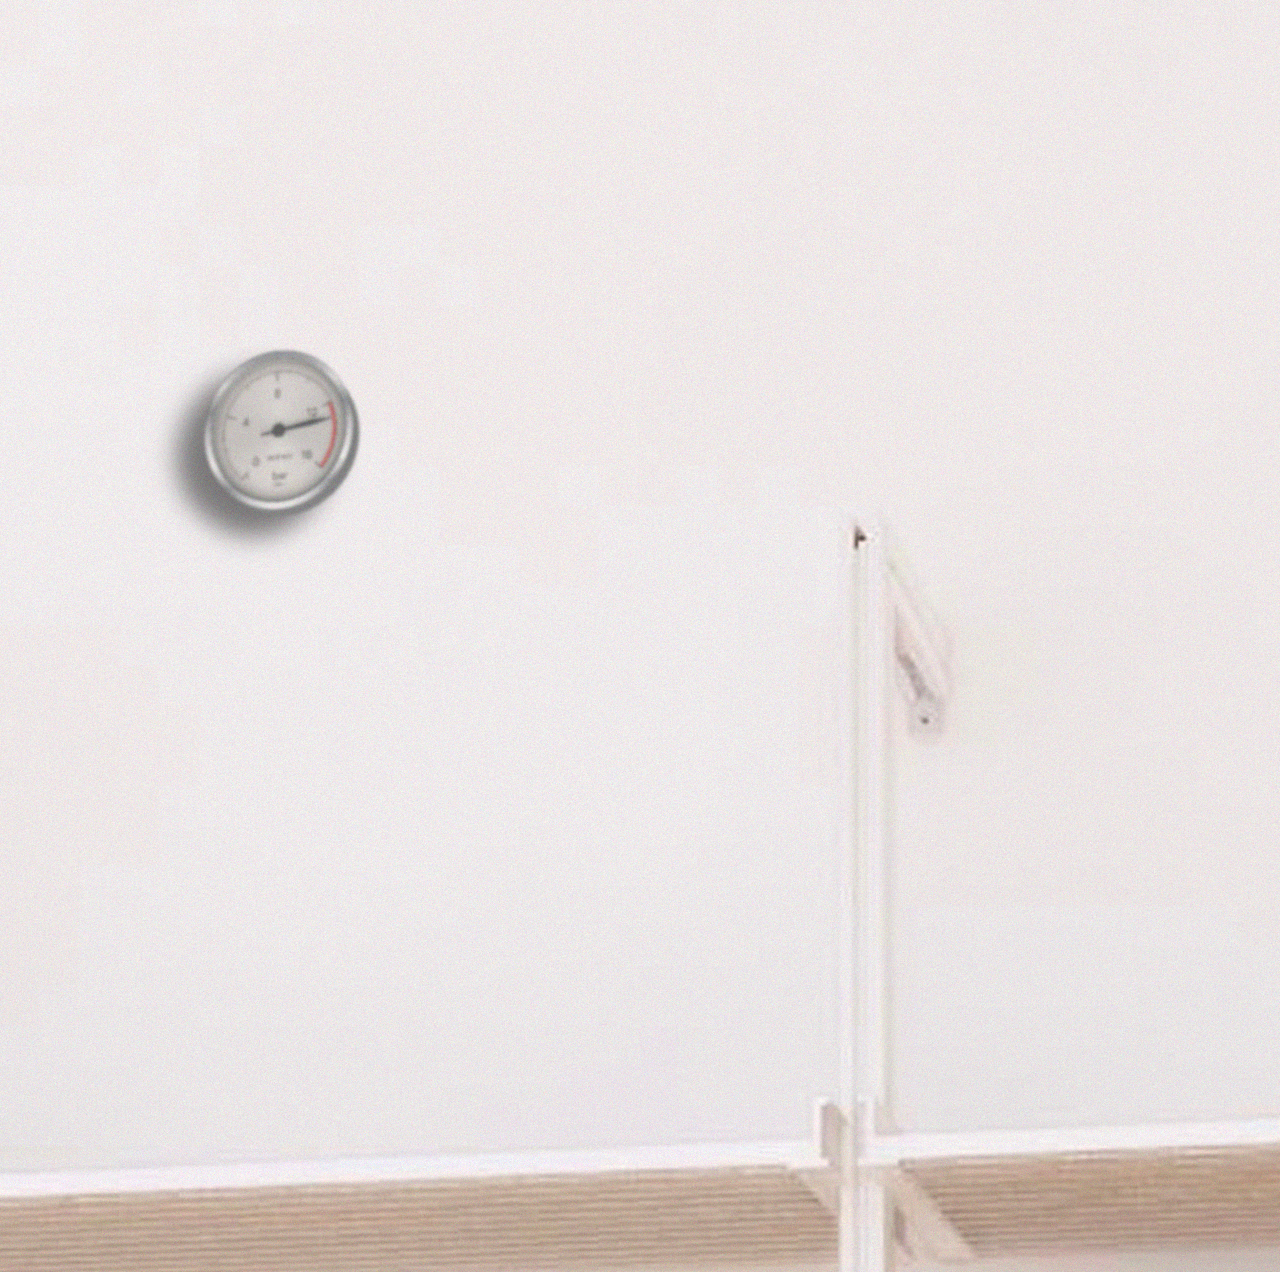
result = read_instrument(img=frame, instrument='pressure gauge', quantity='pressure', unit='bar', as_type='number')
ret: 13 bar
